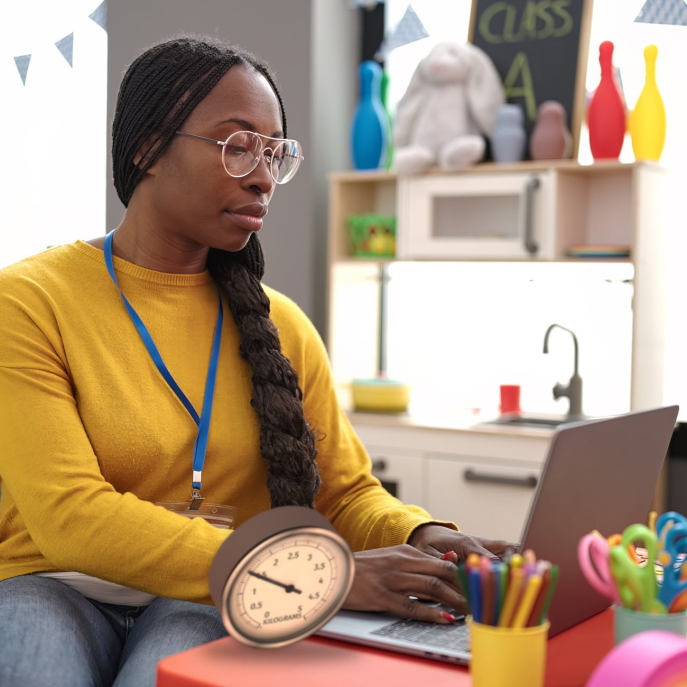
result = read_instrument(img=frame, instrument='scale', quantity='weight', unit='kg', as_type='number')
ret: 1.5 kg
